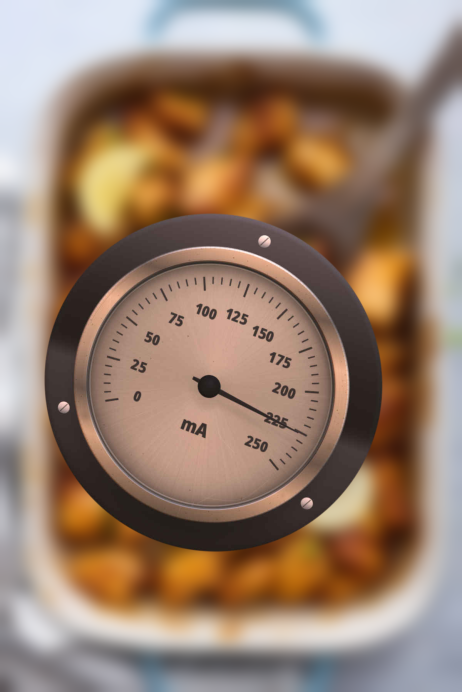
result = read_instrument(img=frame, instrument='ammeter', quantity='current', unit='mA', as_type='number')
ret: 225 mA
